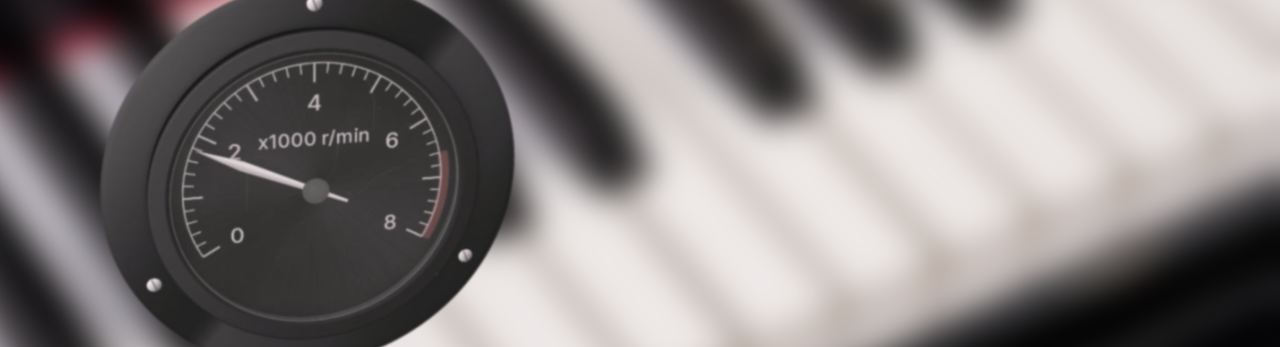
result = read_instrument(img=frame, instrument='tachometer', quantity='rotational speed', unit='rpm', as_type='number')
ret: 1800 rpm
